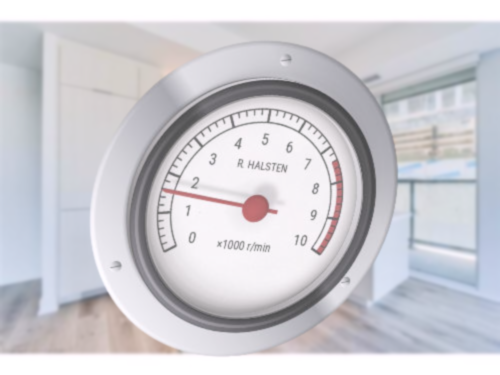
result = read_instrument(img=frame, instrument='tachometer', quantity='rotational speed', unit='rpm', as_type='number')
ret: 1600 rpm
